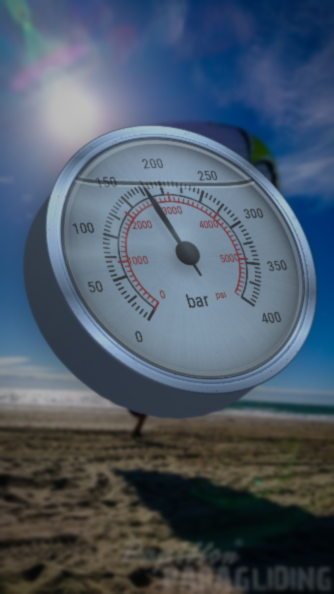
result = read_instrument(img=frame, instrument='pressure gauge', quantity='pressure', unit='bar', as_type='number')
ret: 175 bar
